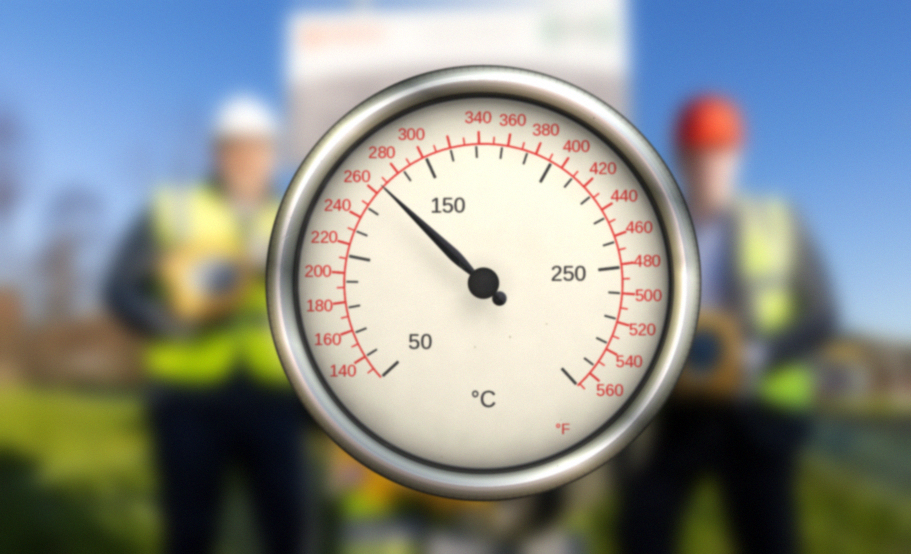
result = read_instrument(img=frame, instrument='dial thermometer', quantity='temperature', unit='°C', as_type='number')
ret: 130 °C
